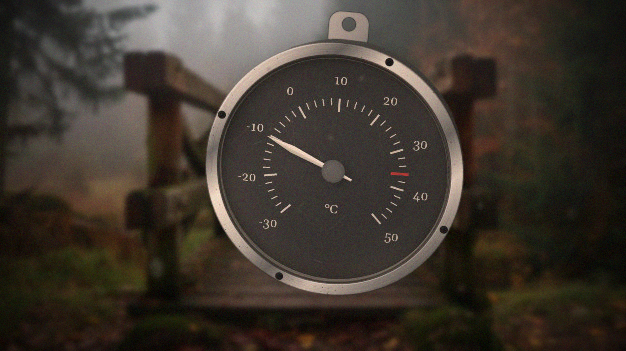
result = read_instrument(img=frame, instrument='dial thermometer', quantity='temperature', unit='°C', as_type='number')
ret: -10 °C
